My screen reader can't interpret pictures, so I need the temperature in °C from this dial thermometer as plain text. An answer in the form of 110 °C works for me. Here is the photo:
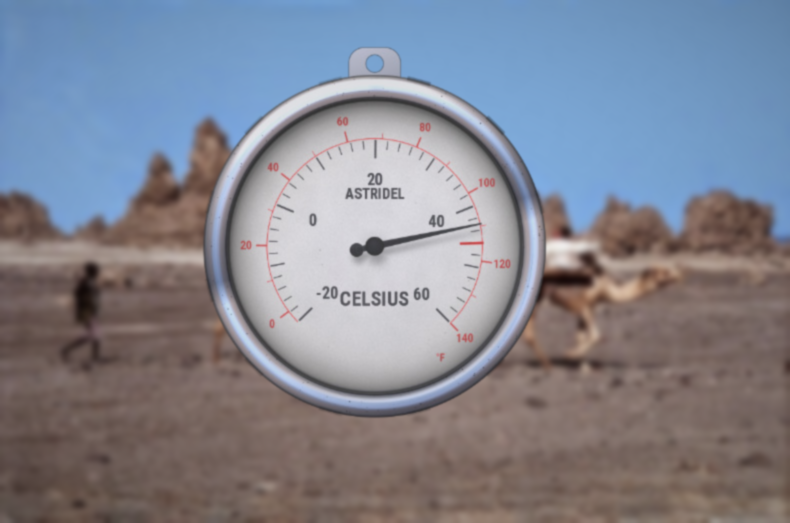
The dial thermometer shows 43 °C
